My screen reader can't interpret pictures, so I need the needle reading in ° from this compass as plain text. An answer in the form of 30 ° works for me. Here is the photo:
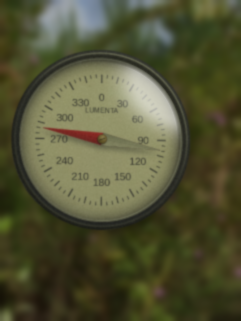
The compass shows 280 °
